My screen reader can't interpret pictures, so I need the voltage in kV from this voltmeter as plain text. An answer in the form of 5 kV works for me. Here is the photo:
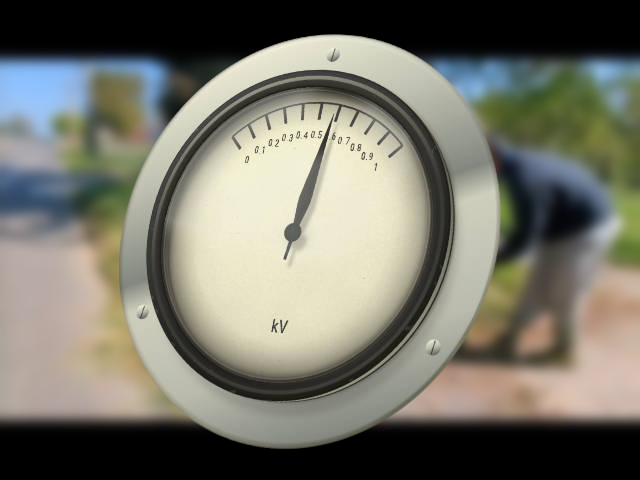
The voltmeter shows 0.6 kV
